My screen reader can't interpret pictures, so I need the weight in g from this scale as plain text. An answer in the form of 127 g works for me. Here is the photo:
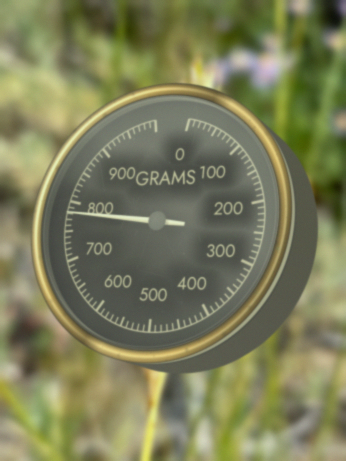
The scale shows 780 g
